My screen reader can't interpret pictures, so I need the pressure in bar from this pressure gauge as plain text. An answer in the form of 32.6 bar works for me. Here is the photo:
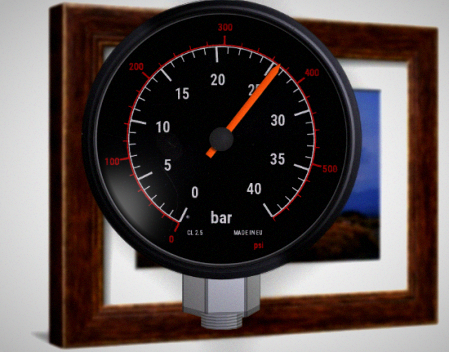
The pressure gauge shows 25.5 bar
